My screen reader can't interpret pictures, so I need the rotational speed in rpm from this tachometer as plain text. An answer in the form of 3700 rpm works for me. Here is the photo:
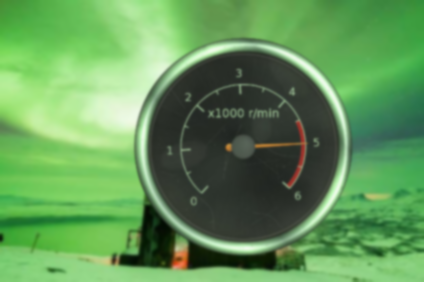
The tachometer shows 5000 rpm
